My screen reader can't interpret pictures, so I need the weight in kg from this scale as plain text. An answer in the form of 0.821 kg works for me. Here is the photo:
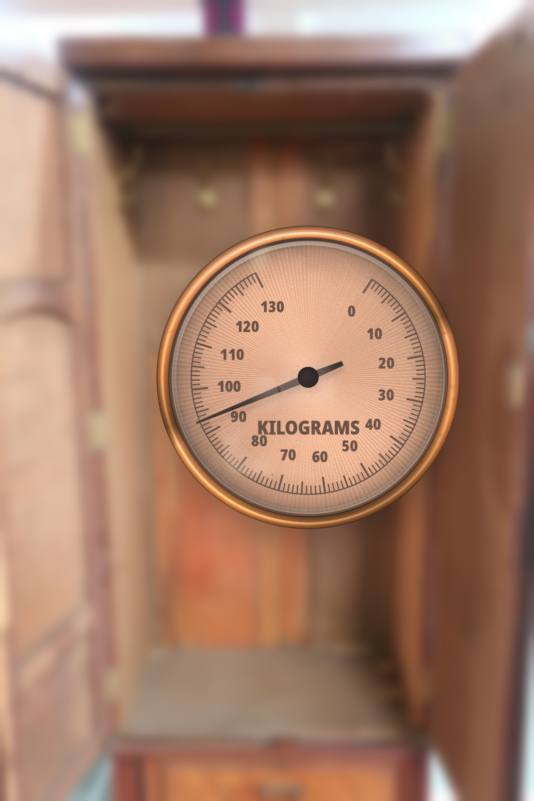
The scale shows 93 kg
